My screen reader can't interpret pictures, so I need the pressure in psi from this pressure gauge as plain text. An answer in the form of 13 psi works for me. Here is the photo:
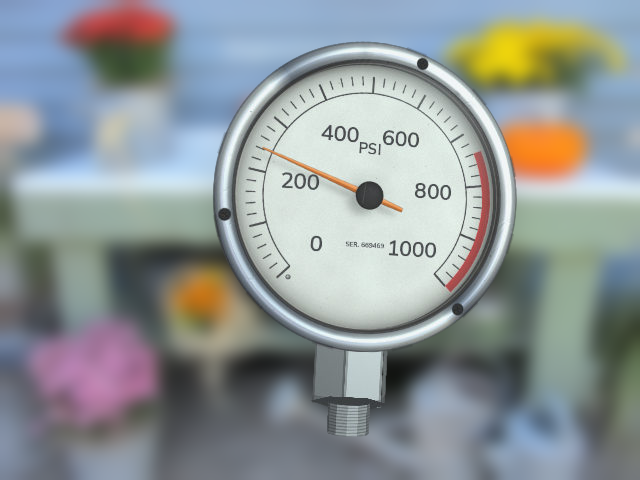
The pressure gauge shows 240 psi
